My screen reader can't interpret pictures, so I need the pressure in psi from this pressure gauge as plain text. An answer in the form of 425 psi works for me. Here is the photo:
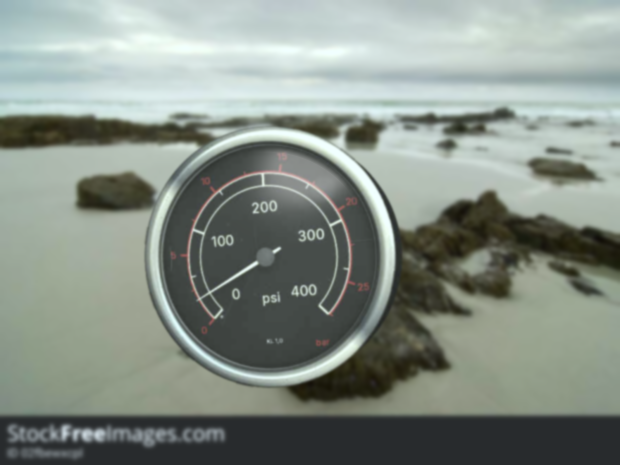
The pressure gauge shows 25 psi
